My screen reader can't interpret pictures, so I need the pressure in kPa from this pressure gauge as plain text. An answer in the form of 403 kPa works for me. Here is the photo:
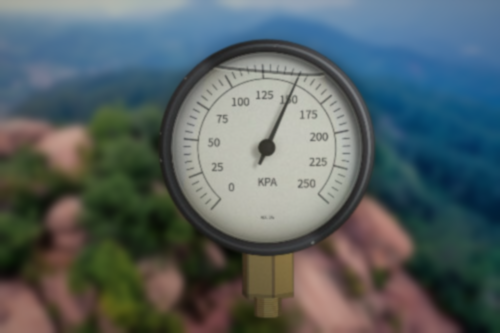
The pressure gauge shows 150 kPa
